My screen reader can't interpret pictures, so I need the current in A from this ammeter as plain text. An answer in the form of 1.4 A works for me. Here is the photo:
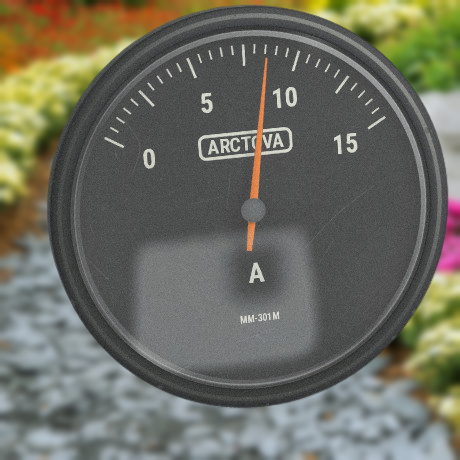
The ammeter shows 8.5 A
